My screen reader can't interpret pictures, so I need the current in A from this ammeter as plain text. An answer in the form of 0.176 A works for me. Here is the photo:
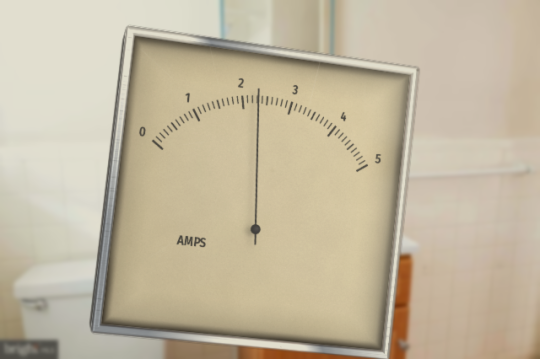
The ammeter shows 2.3 A
